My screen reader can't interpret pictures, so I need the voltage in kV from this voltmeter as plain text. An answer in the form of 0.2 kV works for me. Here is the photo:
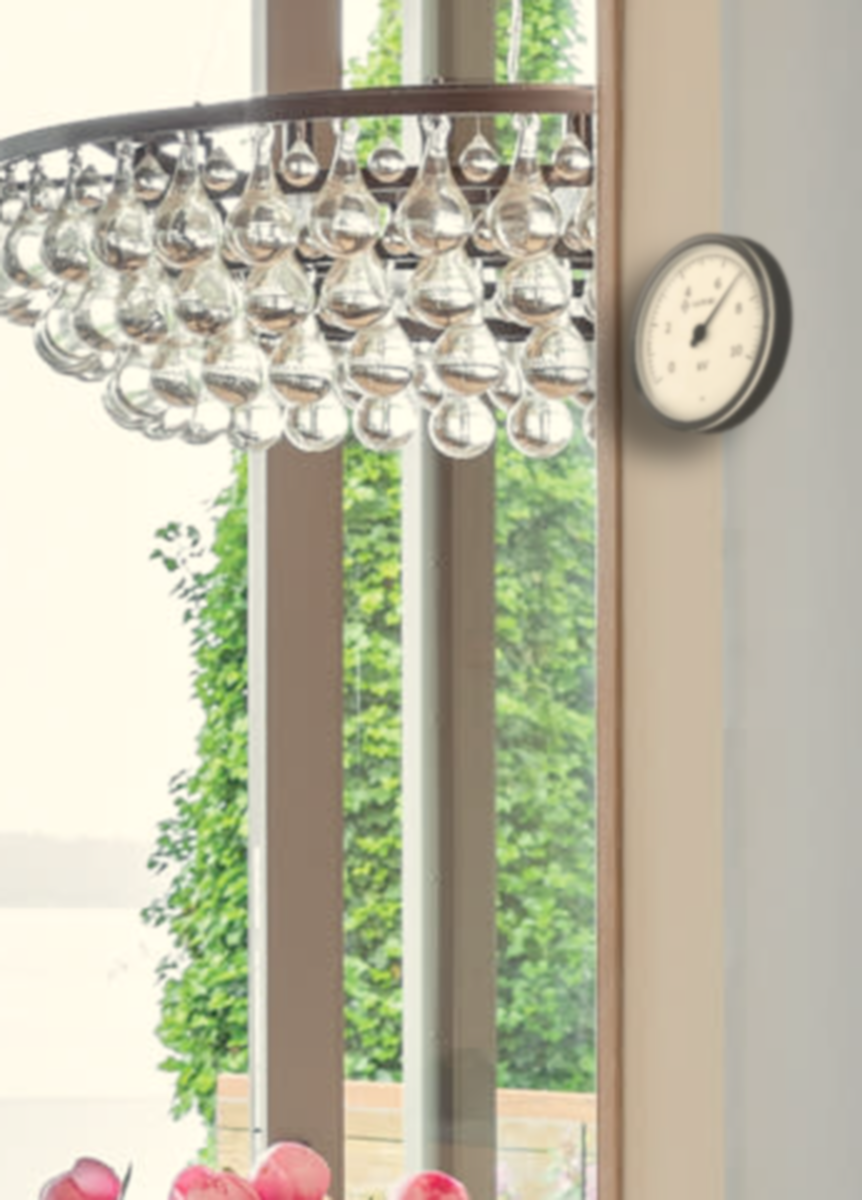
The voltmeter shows 7 kV
